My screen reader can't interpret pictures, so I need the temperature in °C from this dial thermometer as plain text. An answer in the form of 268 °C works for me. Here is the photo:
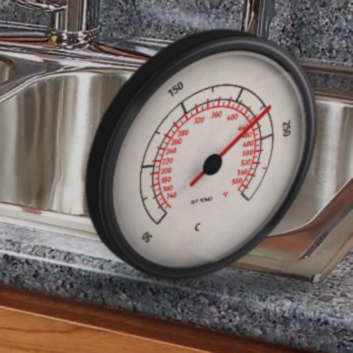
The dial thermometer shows 225 °C
